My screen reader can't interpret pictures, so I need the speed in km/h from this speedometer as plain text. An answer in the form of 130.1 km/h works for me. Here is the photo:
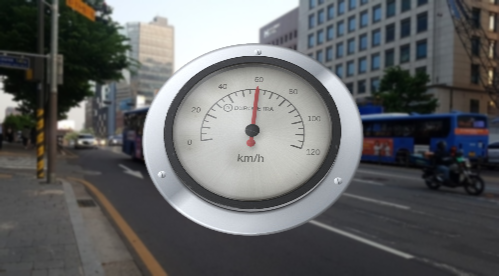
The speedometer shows 60 km/h
